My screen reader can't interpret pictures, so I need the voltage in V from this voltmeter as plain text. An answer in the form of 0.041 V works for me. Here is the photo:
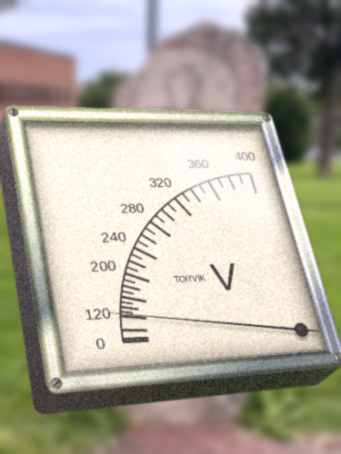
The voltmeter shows 120 V
